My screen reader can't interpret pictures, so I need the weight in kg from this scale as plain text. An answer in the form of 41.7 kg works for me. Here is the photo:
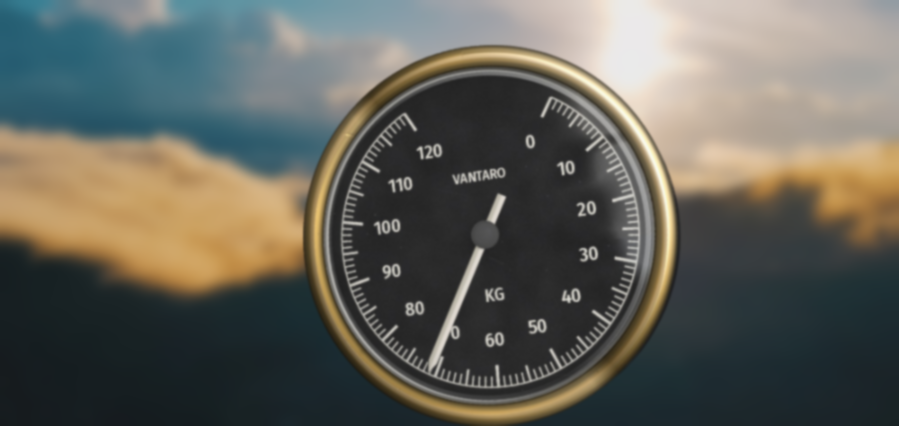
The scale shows 71 kg
